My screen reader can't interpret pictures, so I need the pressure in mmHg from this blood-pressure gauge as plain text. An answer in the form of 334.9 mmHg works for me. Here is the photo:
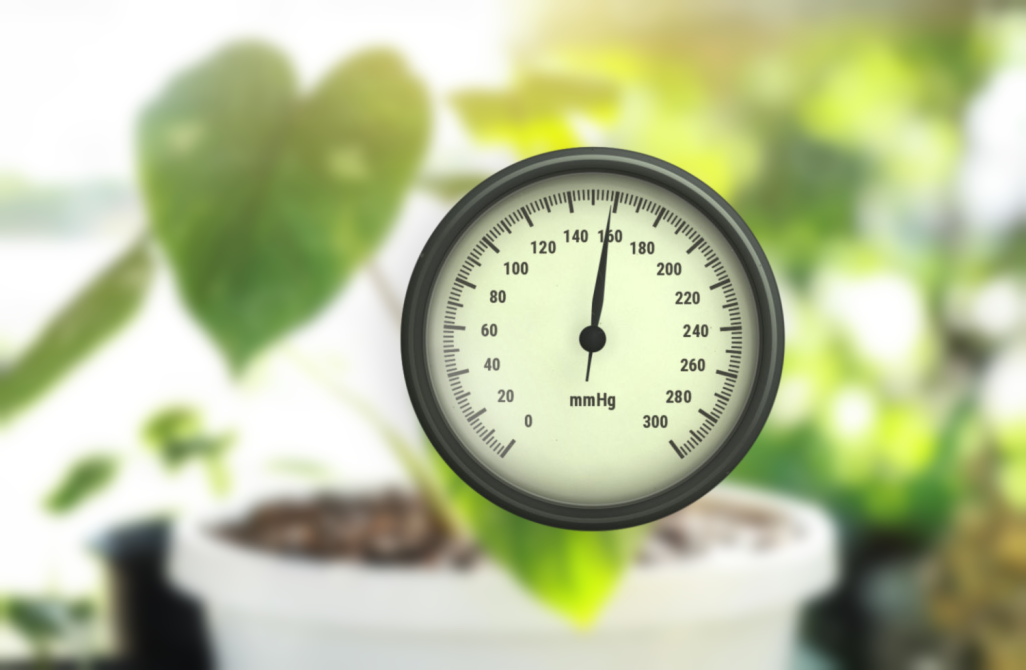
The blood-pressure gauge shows 158 mmHg
